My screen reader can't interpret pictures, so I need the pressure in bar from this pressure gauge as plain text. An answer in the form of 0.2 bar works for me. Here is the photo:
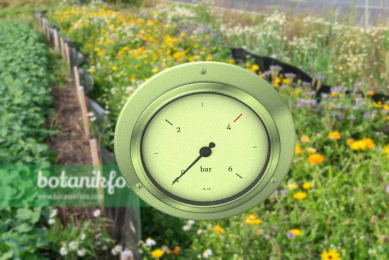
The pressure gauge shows 0 bar
